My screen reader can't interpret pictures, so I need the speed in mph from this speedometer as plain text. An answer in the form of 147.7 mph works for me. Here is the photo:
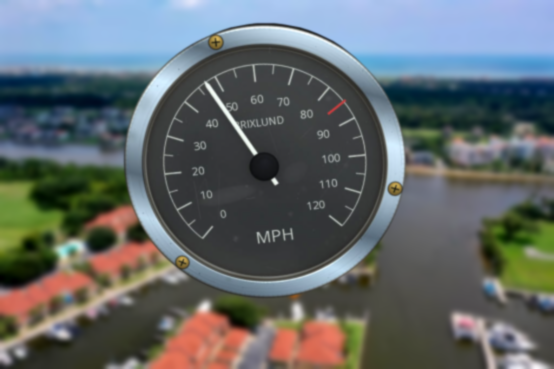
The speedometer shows 47.5 mph
